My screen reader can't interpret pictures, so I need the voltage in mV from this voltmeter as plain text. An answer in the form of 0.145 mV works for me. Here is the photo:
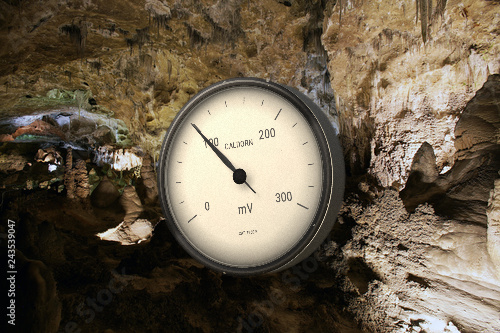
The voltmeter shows 100 mV
